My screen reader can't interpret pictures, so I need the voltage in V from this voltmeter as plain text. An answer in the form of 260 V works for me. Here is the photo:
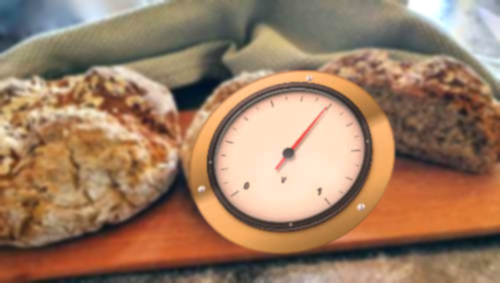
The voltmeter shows 0.6 V
